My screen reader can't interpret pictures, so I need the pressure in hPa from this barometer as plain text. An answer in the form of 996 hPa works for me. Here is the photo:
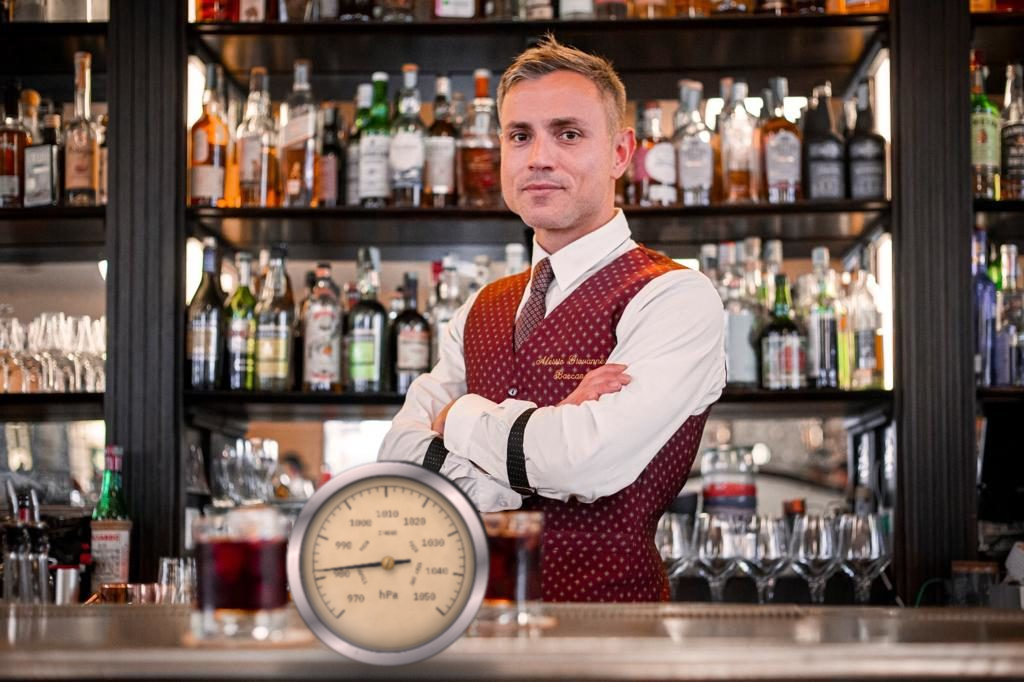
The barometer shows 982 hPa
